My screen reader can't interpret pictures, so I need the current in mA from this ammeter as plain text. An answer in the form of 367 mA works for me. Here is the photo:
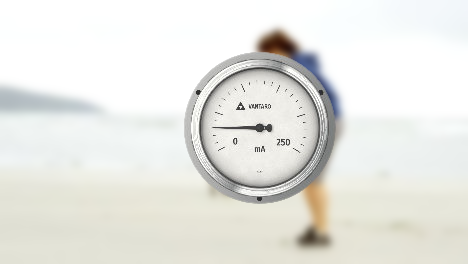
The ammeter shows 30 mA
